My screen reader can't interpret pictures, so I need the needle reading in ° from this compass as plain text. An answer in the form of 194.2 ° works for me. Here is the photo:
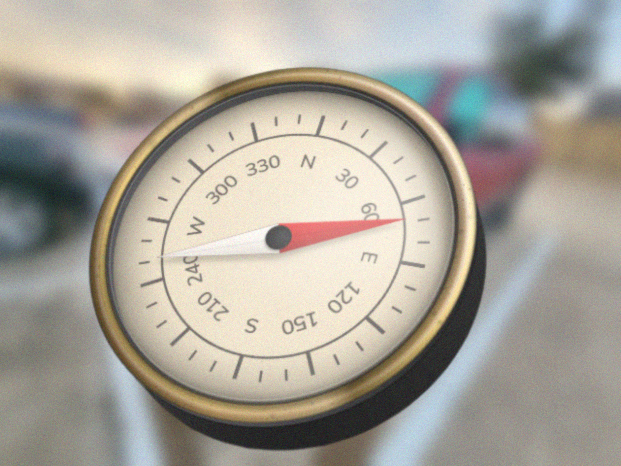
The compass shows 70 °
